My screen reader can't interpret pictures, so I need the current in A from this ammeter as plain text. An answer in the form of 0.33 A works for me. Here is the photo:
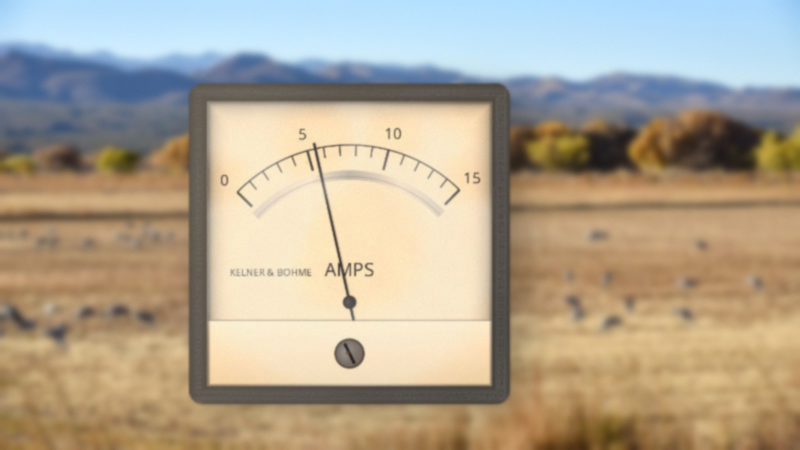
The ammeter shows 5.5 A
